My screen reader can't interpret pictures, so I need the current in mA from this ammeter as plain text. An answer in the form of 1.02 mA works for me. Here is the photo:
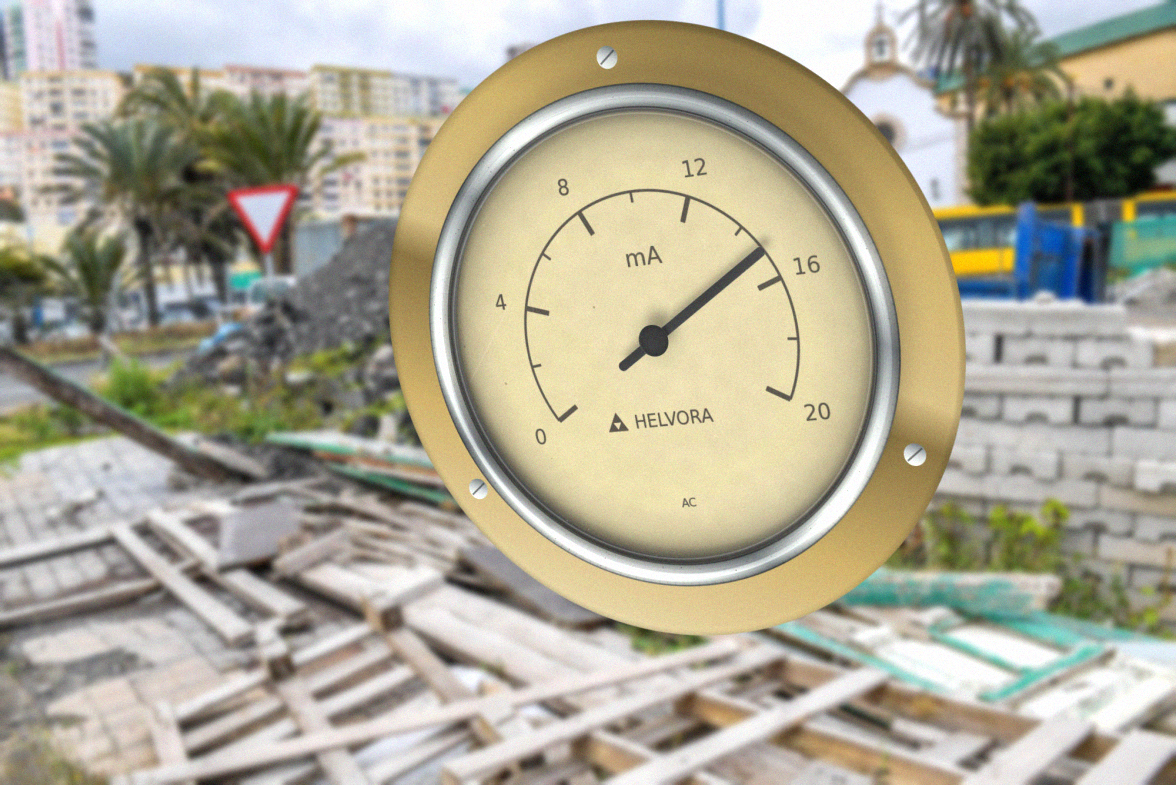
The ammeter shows 15 mA
